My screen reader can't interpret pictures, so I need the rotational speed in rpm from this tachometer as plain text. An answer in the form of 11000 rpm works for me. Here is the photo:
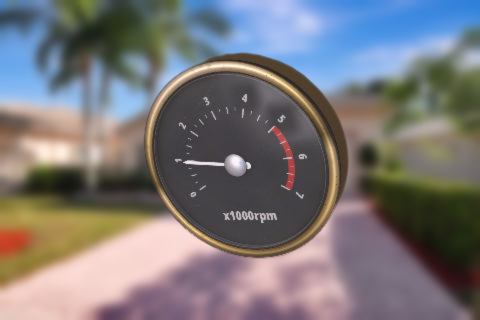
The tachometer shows 1000 rpm
